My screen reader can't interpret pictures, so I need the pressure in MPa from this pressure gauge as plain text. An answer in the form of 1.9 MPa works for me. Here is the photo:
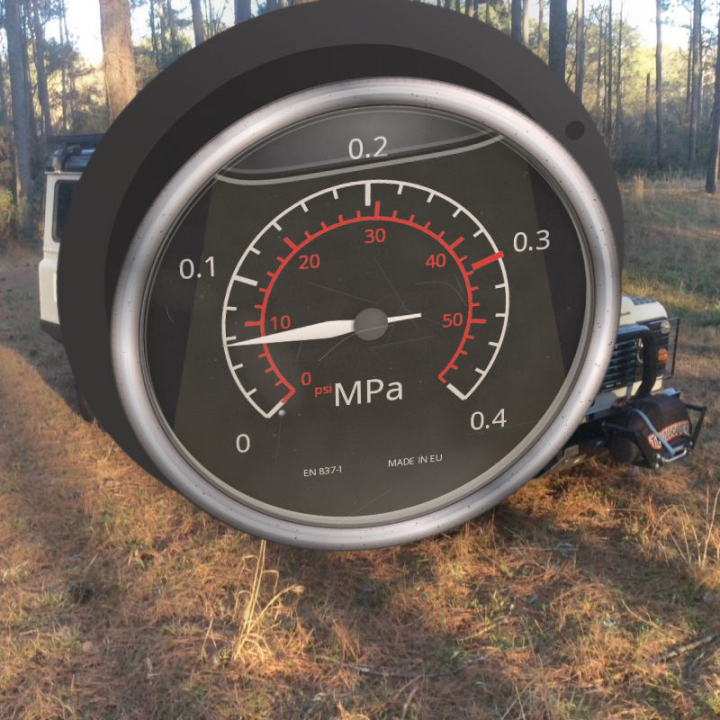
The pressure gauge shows 0.06 MPa
